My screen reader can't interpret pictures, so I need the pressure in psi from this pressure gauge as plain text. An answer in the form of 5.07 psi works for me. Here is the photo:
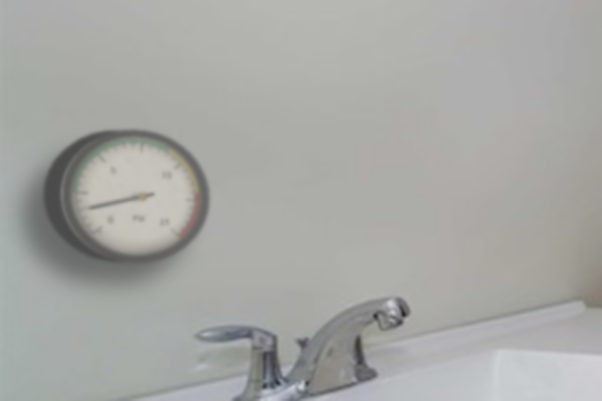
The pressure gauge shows 1.5 psi
